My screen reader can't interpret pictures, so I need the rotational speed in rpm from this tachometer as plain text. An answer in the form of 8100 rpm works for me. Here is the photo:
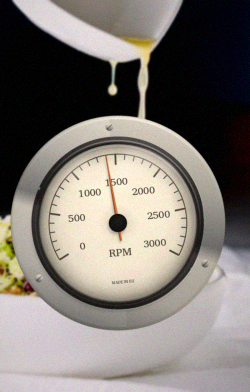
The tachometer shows 1400 rpm
